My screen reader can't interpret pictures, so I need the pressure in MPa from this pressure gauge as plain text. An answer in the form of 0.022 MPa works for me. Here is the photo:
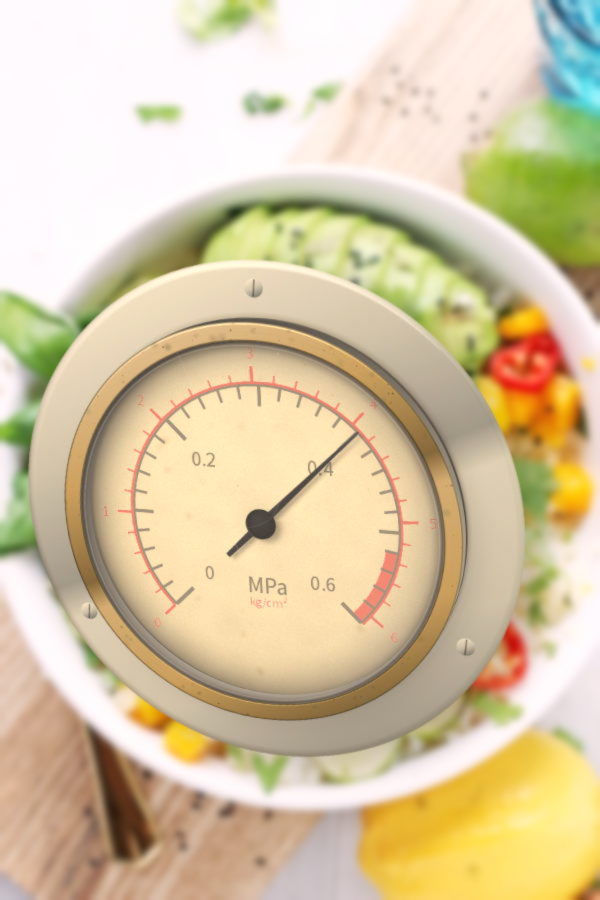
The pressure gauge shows 0.4 MPa
